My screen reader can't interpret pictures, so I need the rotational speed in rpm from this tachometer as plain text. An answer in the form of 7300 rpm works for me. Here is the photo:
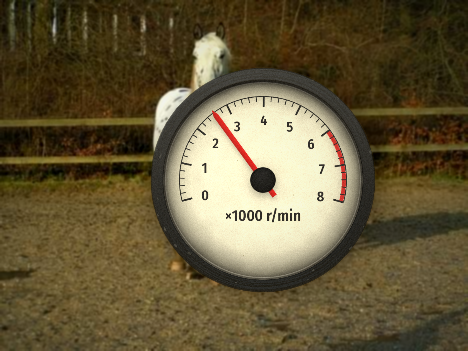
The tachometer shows 2600 rpm
